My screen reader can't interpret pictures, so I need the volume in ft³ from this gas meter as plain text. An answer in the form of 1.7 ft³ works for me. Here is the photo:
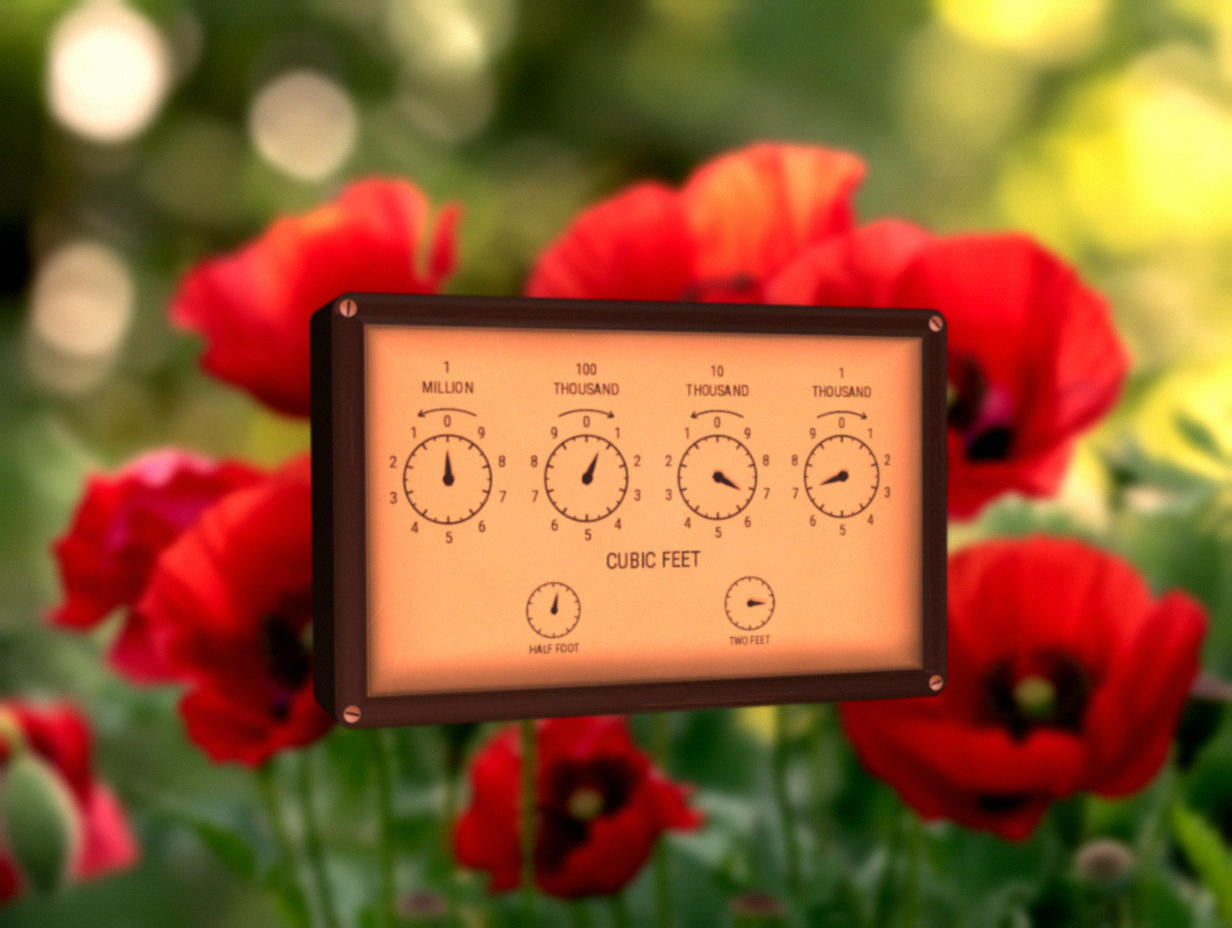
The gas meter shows 6700 ft³
